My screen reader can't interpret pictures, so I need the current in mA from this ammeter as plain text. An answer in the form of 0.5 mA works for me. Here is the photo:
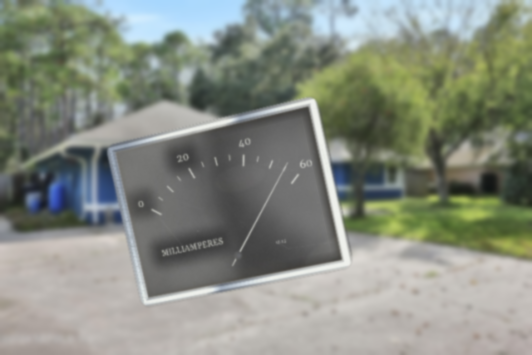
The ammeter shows 55 mA
